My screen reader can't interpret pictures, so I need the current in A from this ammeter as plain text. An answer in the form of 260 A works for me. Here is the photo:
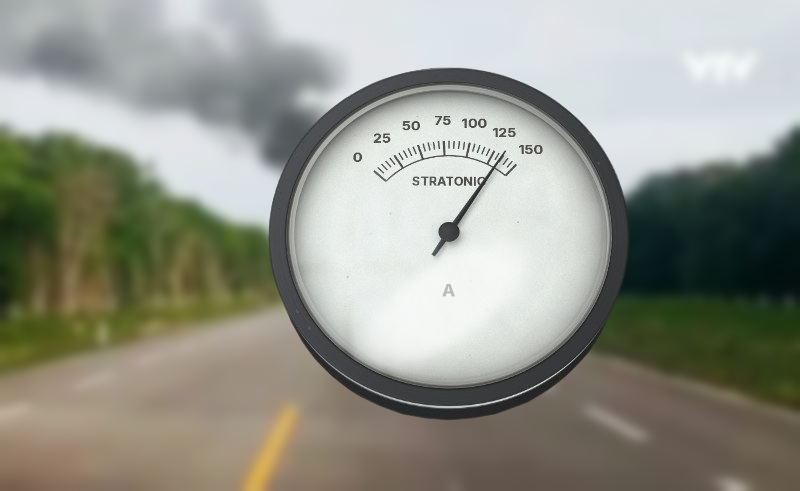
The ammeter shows 135 A
